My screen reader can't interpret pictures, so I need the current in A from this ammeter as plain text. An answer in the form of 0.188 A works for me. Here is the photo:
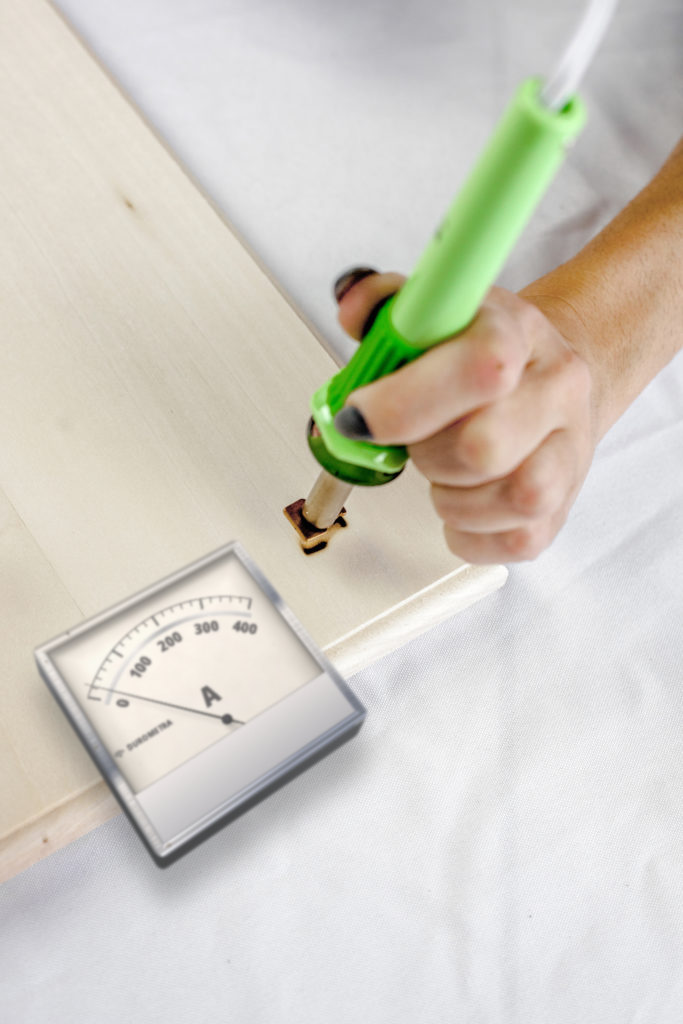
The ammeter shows 20 A
